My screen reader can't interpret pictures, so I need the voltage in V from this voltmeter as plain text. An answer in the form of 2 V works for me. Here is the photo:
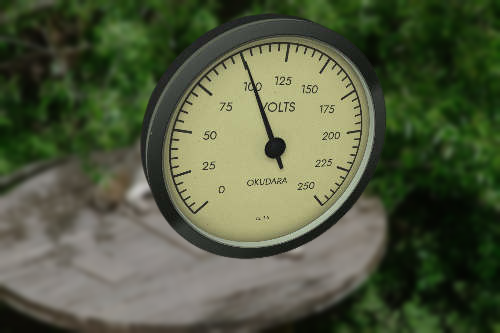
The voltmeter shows 100 V
